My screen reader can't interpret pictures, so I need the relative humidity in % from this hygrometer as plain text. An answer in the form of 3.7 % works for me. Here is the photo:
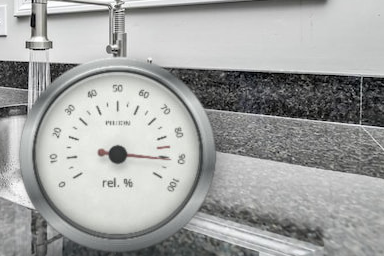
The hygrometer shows 90 %
